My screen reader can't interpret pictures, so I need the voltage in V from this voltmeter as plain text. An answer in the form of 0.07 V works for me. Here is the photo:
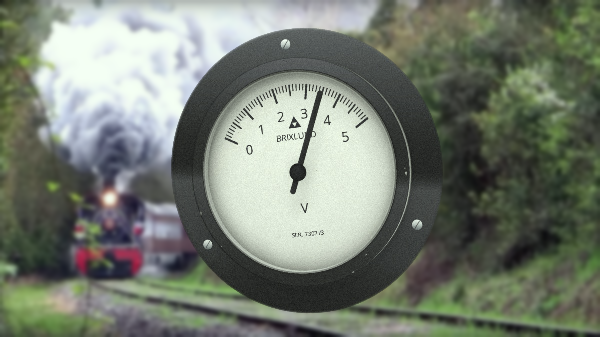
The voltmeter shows 3.5 V
